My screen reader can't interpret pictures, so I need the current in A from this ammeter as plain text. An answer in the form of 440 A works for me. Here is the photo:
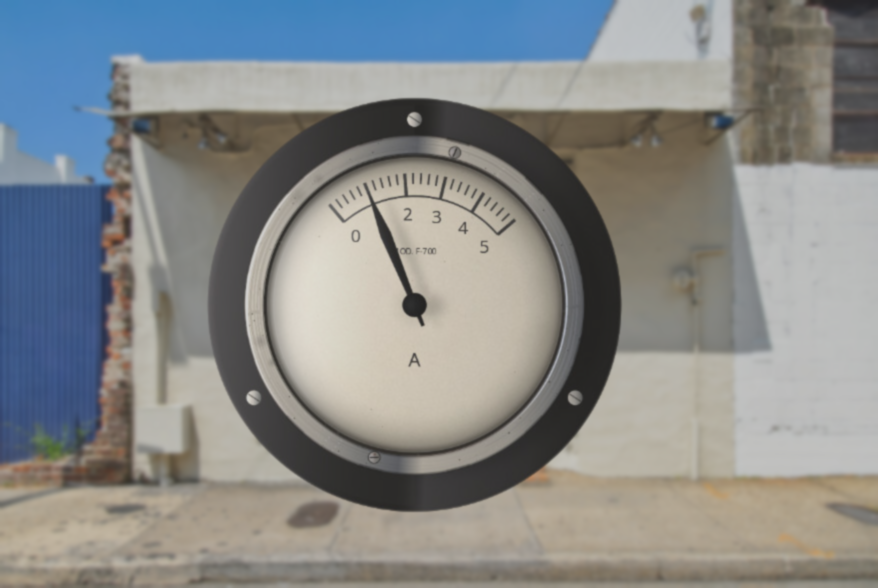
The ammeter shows 1 A
